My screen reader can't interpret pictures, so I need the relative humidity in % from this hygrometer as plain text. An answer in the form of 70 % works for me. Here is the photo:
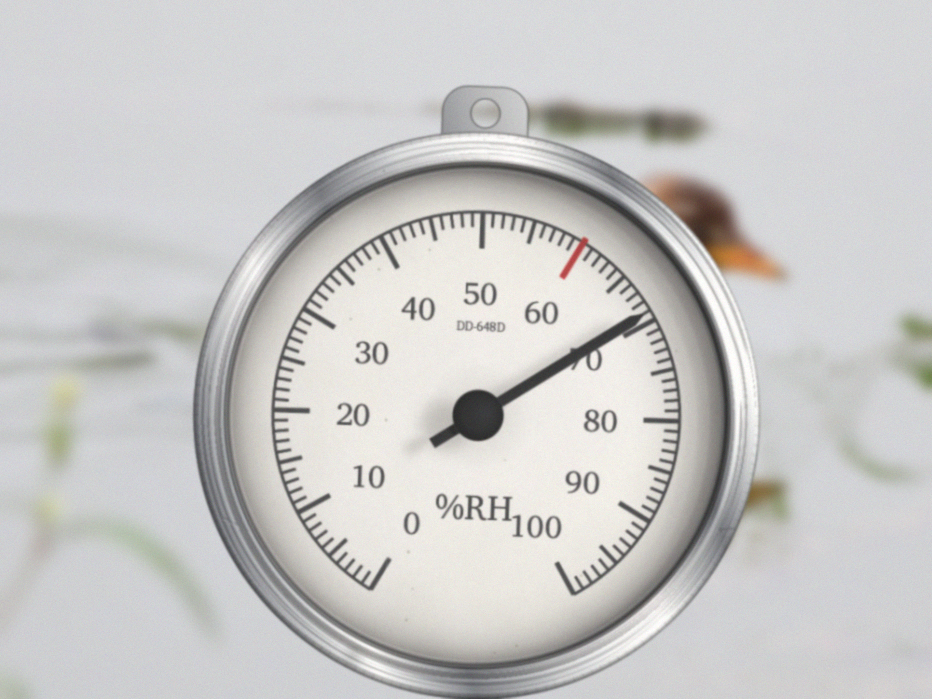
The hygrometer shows 69 %
